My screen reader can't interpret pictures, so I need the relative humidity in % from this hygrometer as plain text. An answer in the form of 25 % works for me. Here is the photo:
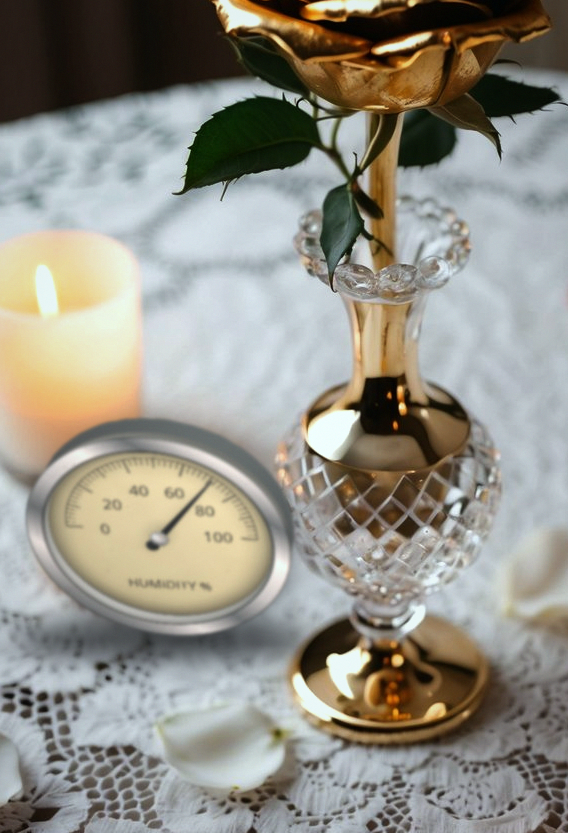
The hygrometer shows 70 %
